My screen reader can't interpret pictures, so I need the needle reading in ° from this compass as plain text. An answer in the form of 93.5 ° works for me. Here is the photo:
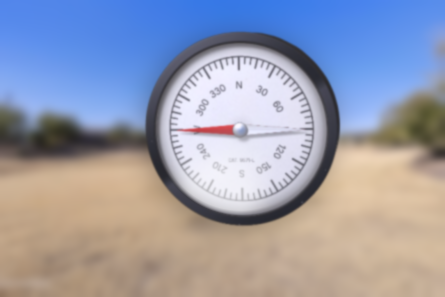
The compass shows 270 °
